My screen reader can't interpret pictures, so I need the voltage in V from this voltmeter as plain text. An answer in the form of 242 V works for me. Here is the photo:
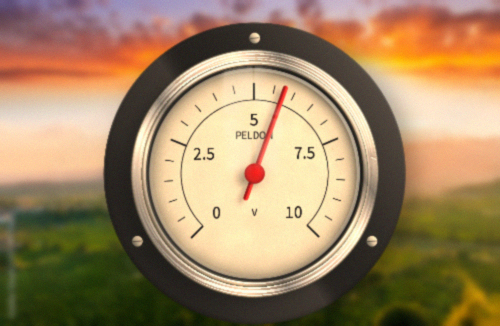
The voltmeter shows 5.75 V
